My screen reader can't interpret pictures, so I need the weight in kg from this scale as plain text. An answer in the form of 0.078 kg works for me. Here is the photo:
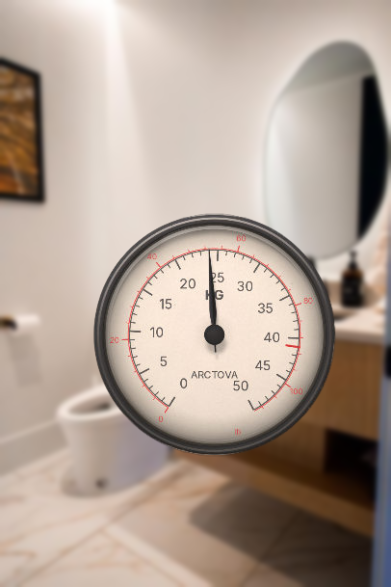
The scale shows 24 kg
